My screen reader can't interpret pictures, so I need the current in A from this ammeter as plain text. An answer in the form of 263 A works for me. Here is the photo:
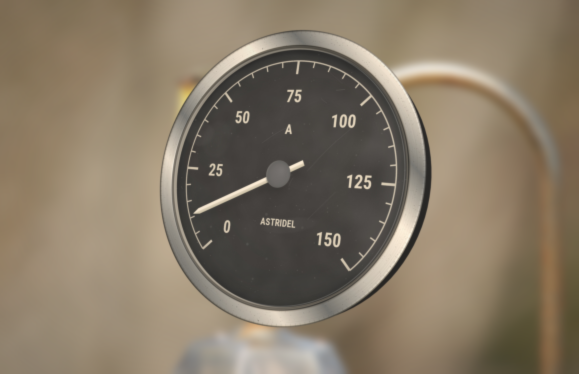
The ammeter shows 10 A
